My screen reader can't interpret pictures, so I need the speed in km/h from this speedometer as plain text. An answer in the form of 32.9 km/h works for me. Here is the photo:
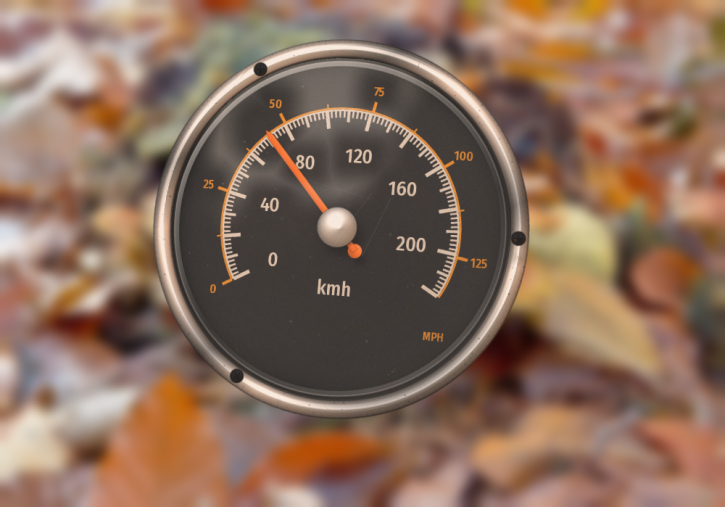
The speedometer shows 72 km/h
